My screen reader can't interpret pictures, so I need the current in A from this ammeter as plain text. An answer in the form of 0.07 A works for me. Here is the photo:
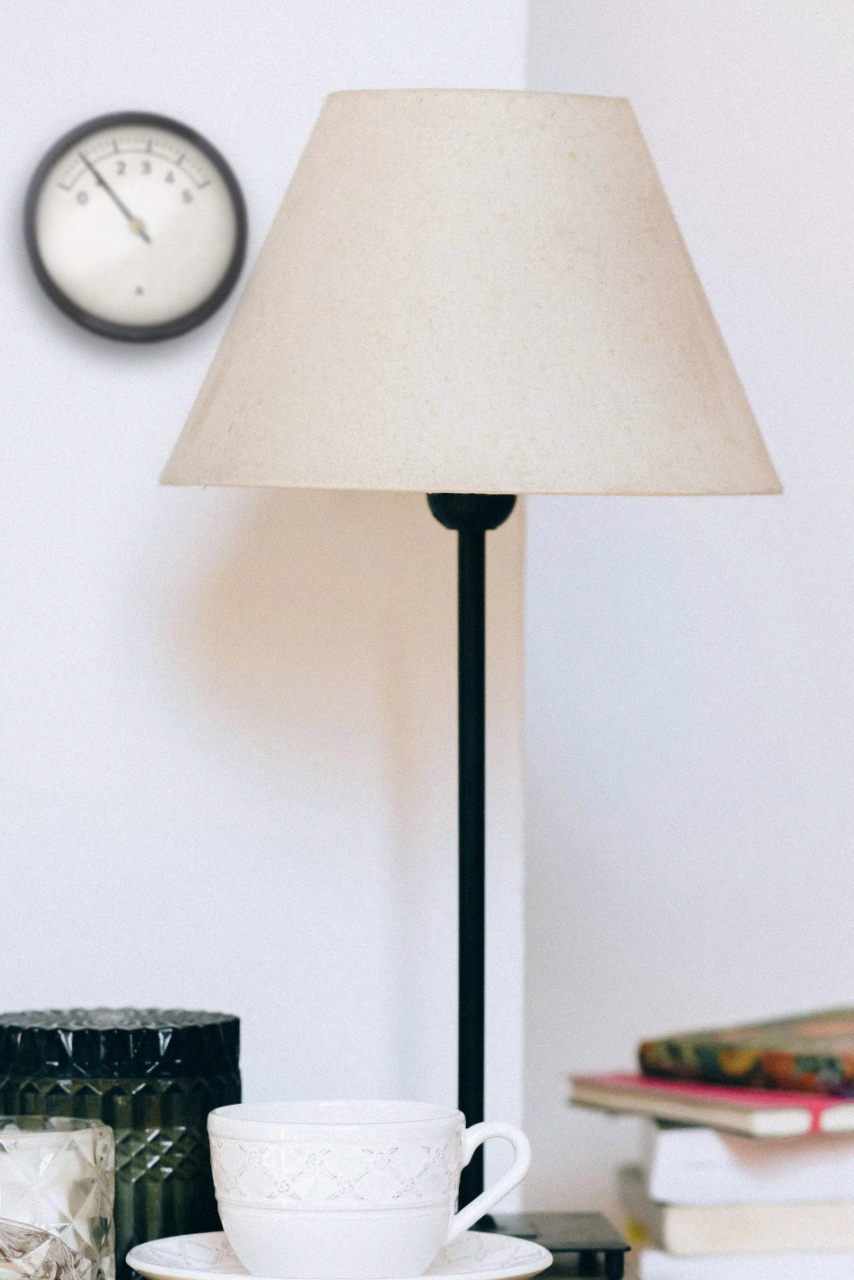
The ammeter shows 1 A
